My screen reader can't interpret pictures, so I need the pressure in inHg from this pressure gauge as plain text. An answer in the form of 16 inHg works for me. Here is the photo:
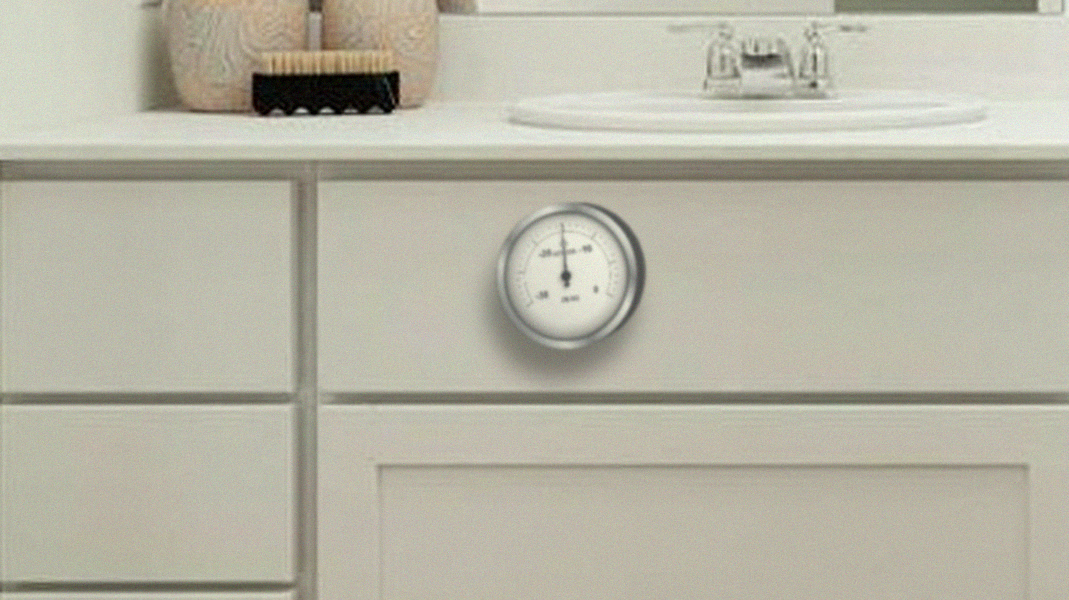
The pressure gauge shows -15 inHg
